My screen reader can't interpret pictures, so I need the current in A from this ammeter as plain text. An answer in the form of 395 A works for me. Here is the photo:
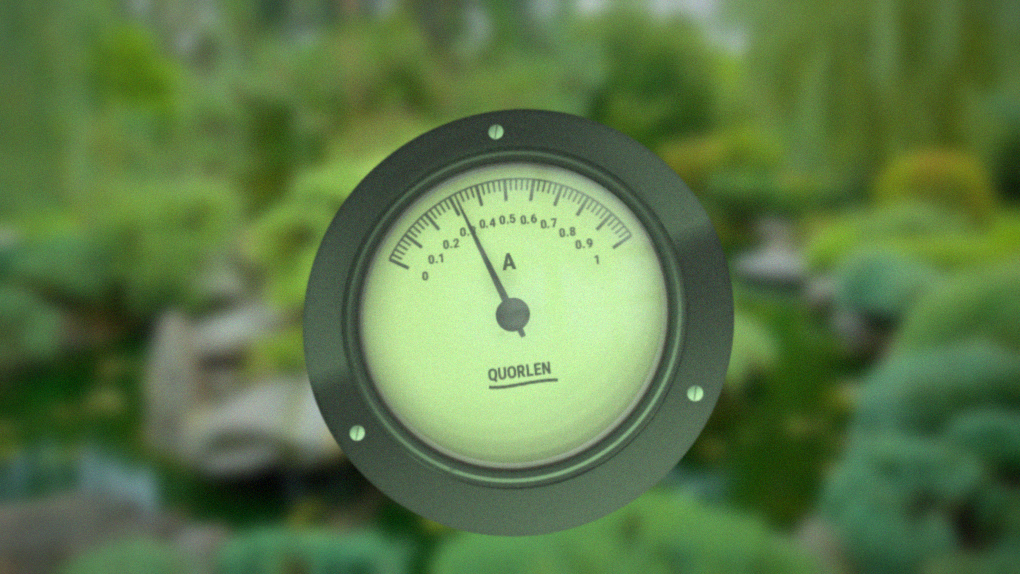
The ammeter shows 0.32 A
